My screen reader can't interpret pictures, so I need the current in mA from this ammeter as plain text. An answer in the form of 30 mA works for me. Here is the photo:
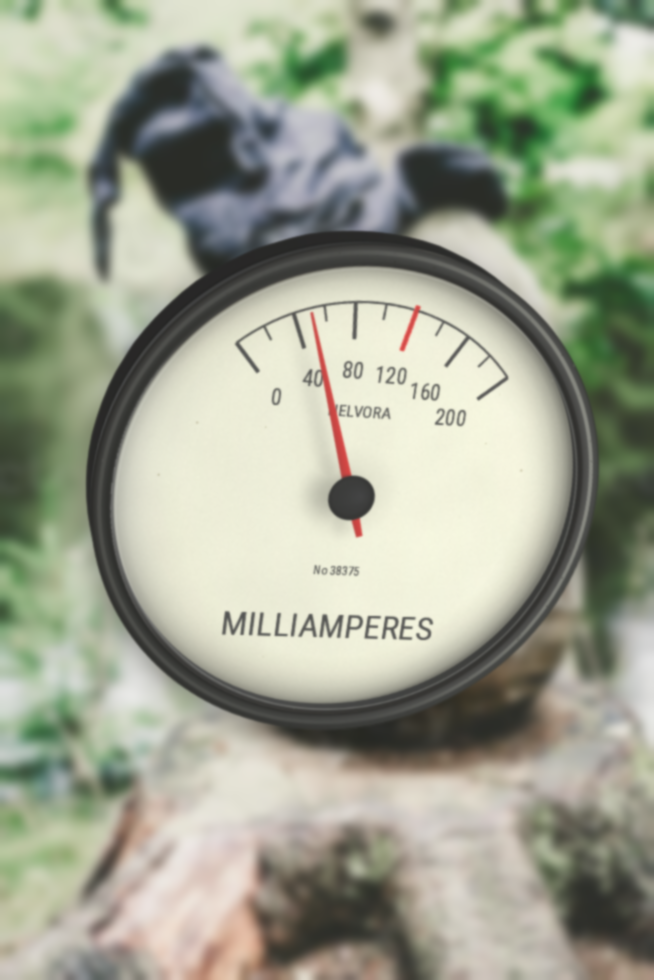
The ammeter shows 50 mA
